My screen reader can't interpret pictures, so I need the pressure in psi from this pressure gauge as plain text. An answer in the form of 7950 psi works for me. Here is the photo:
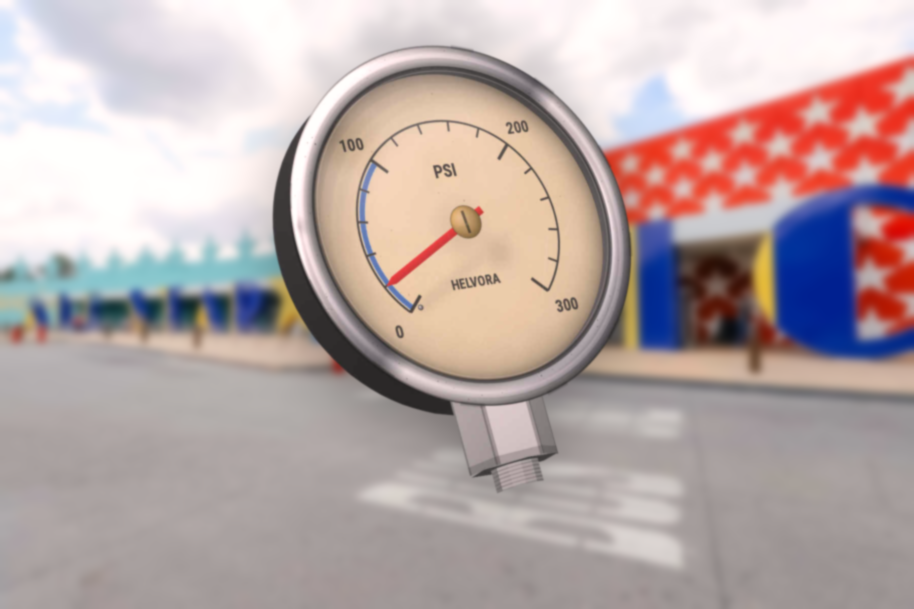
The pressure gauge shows 20 psi
